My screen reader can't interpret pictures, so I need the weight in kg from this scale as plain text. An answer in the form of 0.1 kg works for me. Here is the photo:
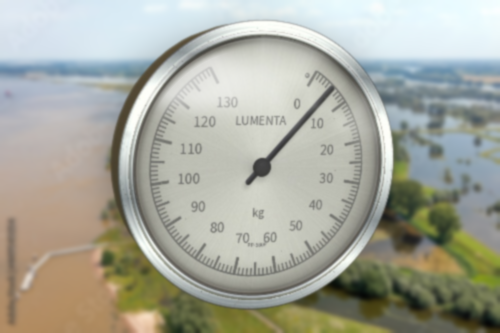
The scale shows 5 kg
